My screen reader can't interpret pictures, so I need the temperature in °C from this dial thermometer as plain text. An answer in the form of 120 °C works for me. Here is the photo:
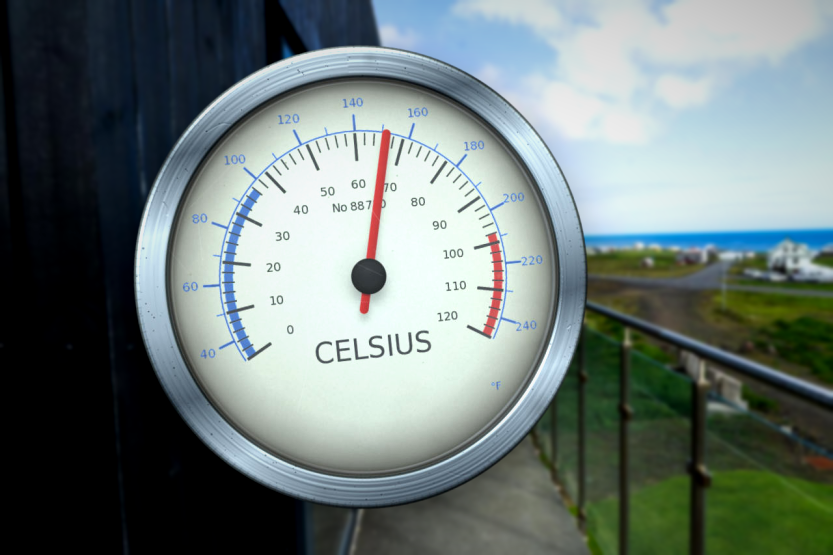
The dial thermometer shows 66 °C
